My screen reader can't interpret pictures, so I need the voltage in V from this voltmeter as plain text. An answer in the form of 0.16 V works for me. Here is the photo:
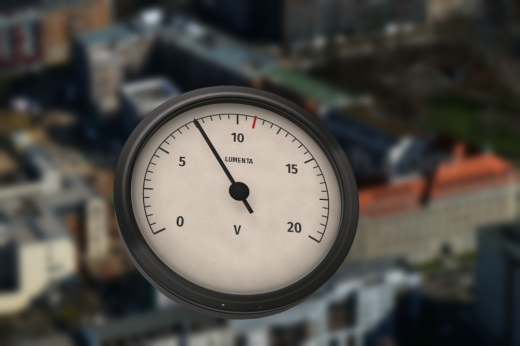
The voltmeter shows 7.5 V
